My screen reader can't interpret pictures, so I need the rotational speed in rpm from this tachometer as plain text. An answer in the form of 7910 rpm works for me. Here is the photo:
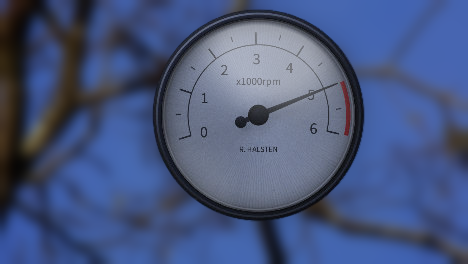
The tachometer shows 5000 rpm
